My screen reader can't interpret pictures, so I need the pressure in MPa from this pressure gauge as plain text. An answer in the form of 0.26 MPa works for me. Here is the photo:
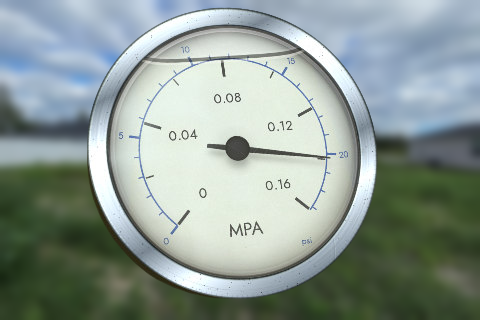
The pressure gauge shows 0.14 MPa
